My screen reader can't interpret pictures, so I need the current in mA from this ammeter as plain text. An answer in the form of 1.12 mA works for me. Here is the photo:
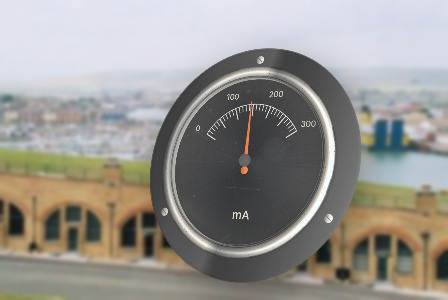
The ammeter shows 150 mA
